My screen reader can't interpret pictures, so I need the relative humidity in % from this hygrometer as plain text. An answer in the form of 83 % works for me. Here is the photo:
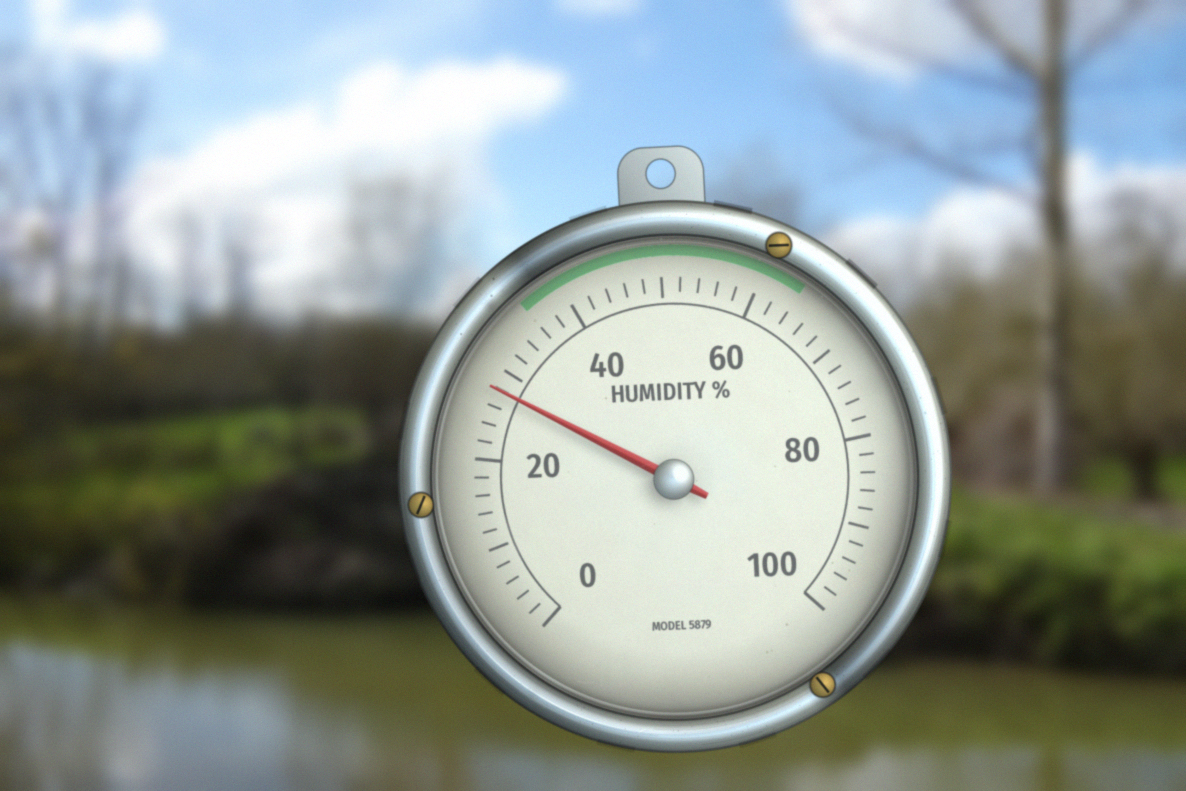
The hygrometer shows 28 %
